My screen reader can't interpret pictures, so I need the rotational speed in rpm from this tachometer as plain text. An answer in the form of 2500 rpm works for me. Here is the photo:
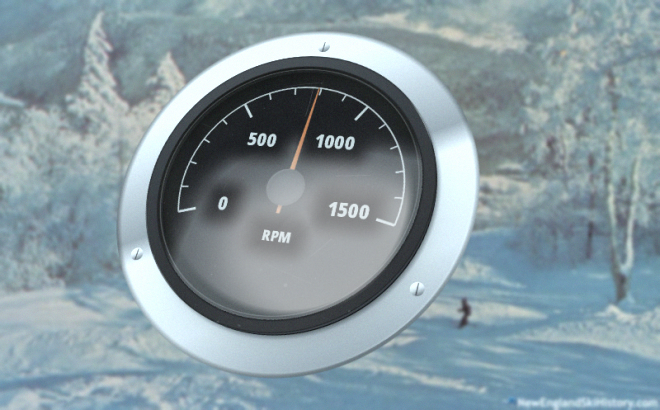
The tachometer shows 800 rpm
